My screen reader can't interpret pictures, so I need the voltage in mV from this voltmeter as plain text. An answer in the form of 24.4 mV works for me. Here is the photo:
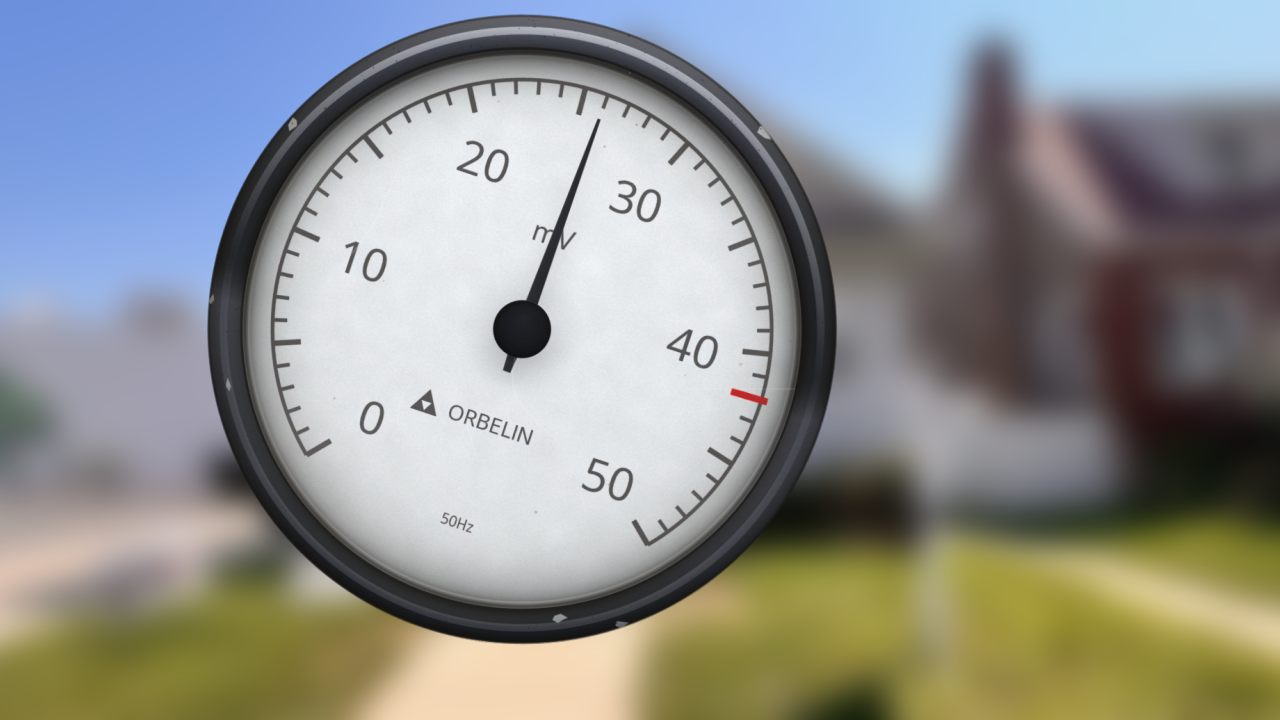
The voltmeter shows 26 mV
